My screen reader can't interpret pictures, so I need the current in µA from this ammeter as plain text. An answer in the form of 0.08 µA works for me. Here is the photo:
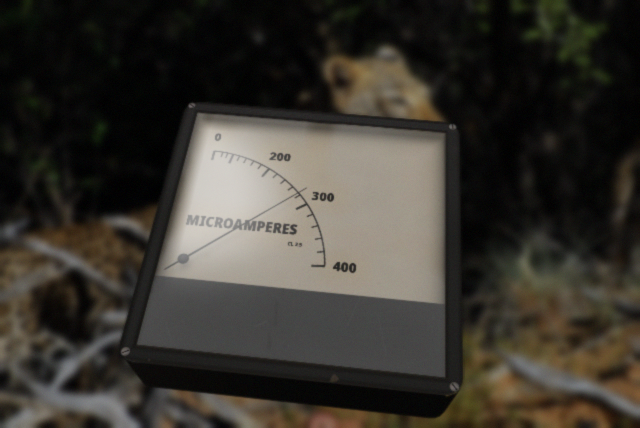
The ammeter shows 280 µA
